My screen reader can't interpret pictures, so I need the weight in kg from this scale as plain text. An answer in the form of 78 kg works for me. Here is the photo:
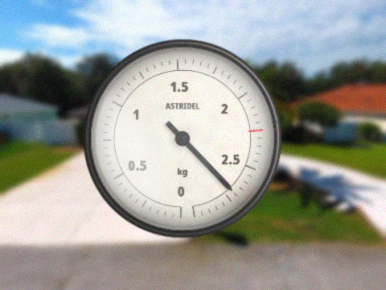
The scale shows 2.7 kg
